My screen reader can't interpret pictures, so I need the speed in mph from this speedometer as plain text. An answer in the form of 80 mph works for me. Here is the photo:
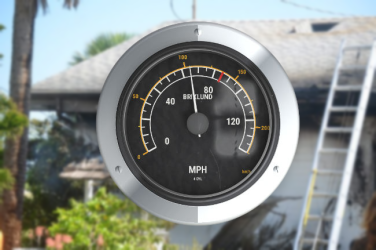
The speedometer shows 65 mph
